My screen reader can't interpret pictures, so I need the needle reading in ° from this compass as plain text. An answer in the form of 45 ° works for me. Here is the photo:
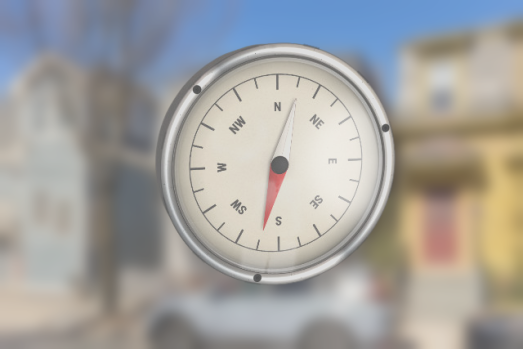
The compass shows 195 °
